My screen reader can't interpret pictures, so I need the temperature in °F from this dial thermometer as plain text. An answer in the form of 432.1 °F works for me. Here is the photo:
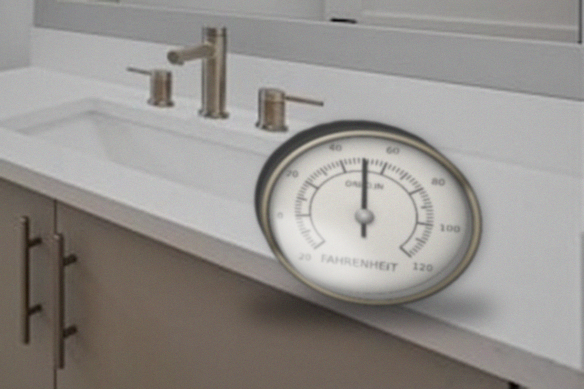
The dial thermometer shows 50 °F
